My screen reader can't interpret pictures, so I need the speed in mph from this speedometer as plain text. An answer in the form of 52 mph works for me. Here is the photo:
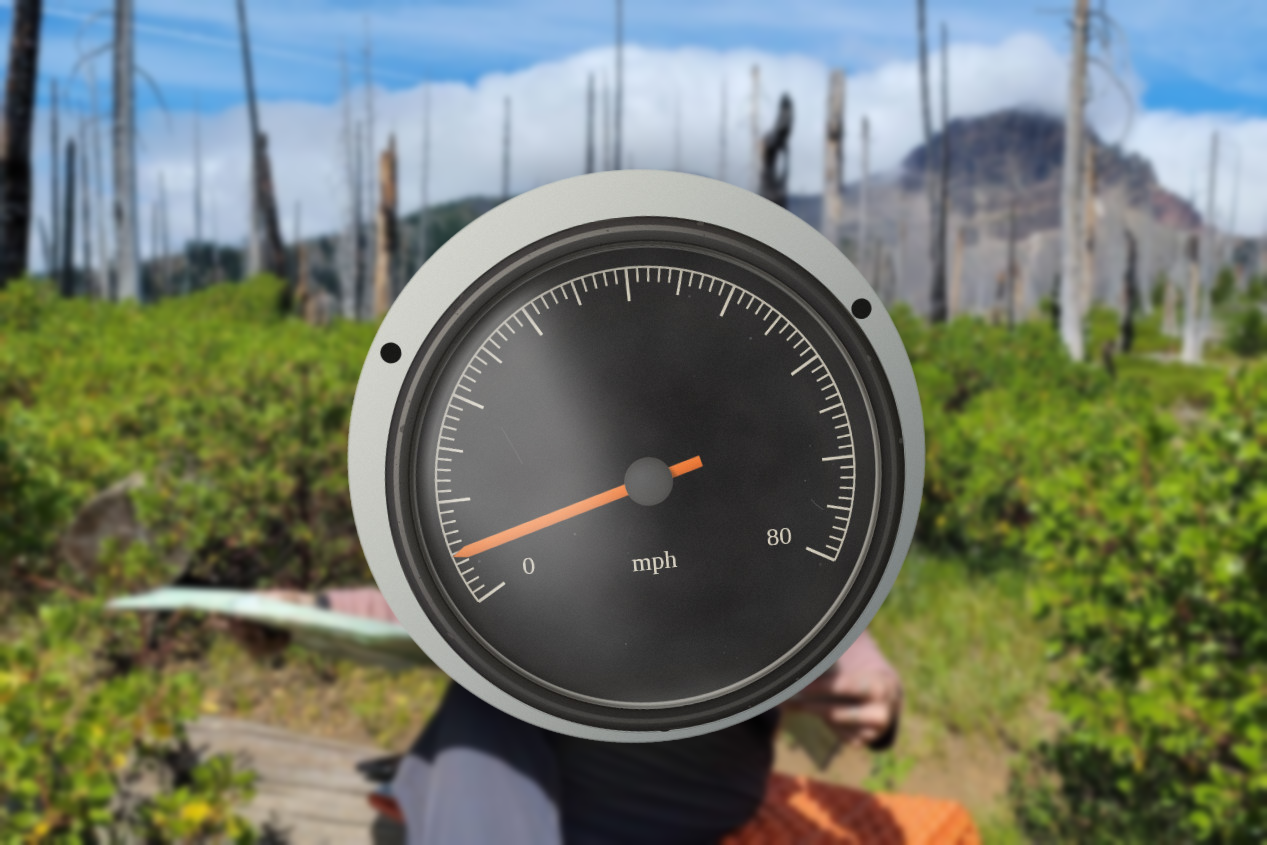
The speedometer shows 5 mph
